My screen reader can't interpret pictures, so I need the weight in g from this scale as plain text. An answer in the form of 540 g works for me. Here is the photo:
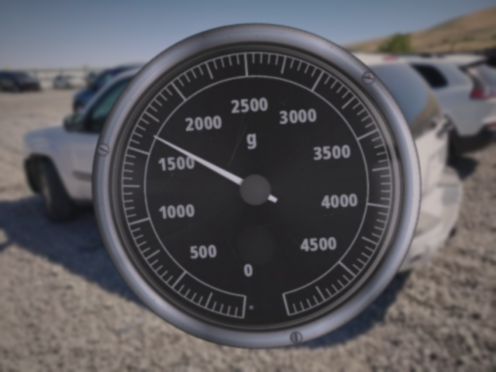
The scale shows 1650 g
